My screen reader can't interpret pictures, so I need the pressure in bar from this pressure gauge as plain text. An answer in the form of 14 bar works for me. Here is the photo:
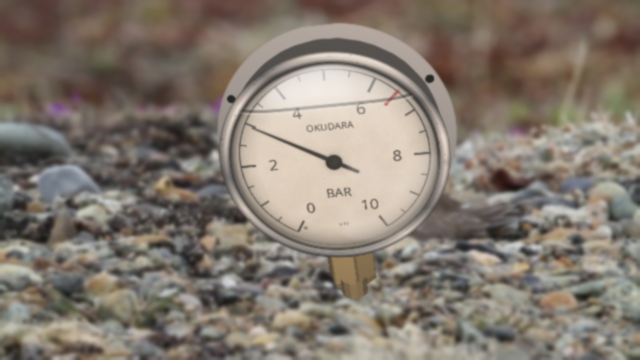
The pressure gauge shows 3 bar
